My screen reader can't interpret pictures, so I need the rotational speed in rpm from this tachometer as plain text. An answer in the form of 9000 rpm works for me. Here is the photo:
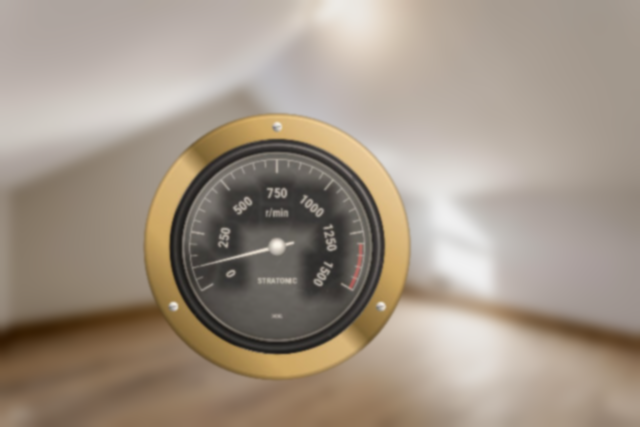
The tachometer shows 100 rpm
